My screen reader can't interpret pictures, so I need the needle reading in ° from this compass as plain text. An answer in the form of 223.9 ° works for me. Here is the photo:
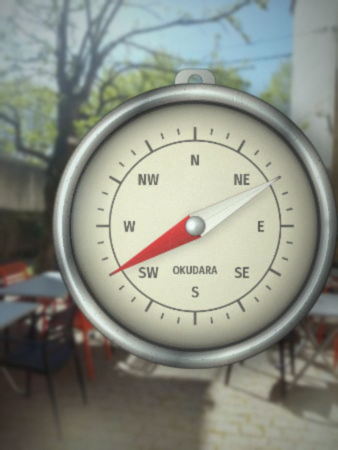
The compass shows 240 °
